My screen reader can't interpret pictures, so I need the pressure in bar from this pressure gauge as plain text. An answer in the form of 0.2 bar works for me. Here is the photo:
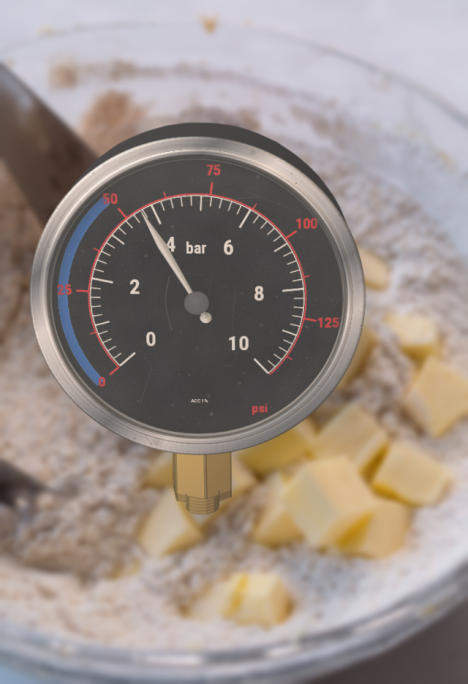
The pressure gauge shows 3.8 bar
